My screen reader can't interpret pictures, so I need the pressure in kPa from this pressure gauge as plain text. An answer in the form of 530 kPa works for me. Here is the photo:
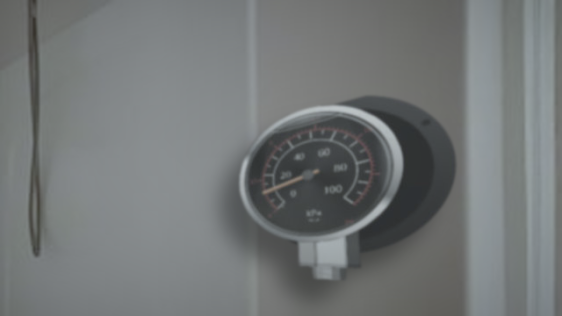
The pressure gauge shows 10 kPa
